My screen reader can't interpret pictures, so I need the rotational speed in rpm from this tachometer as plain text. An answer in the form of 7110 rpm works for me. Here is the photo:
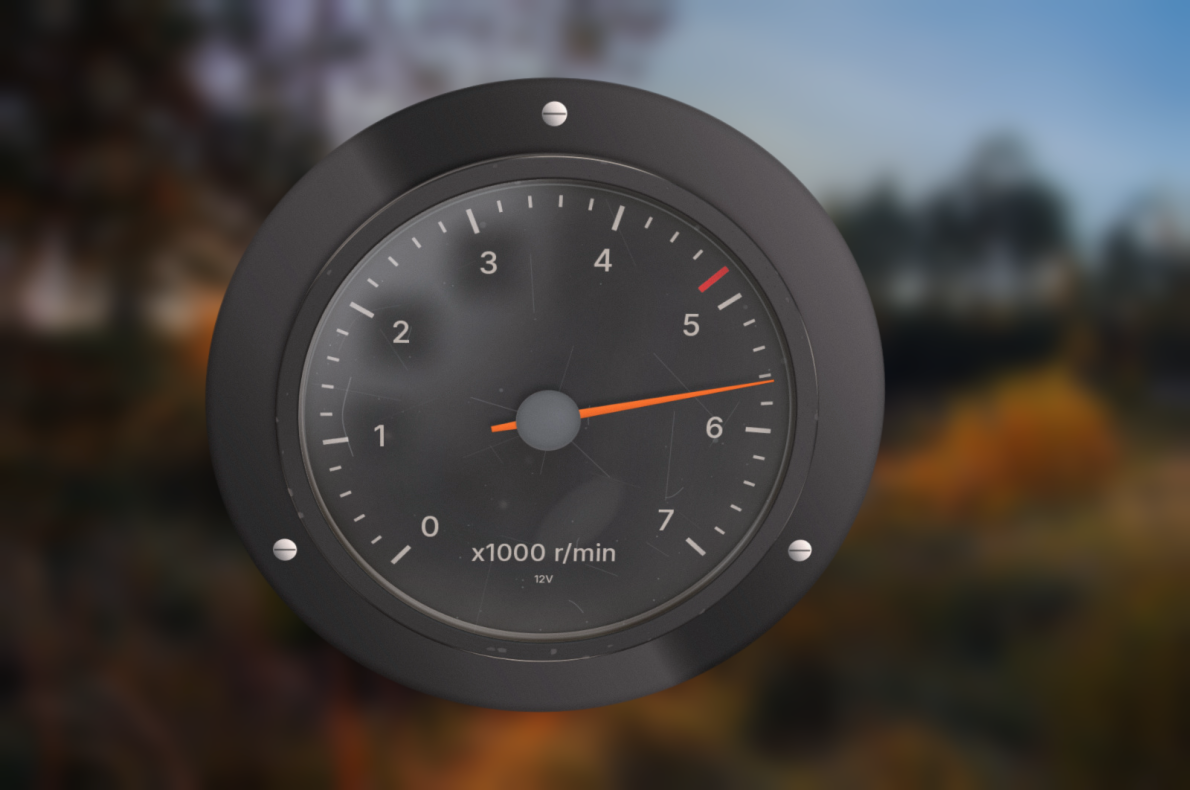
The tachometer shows 5600 rpm
